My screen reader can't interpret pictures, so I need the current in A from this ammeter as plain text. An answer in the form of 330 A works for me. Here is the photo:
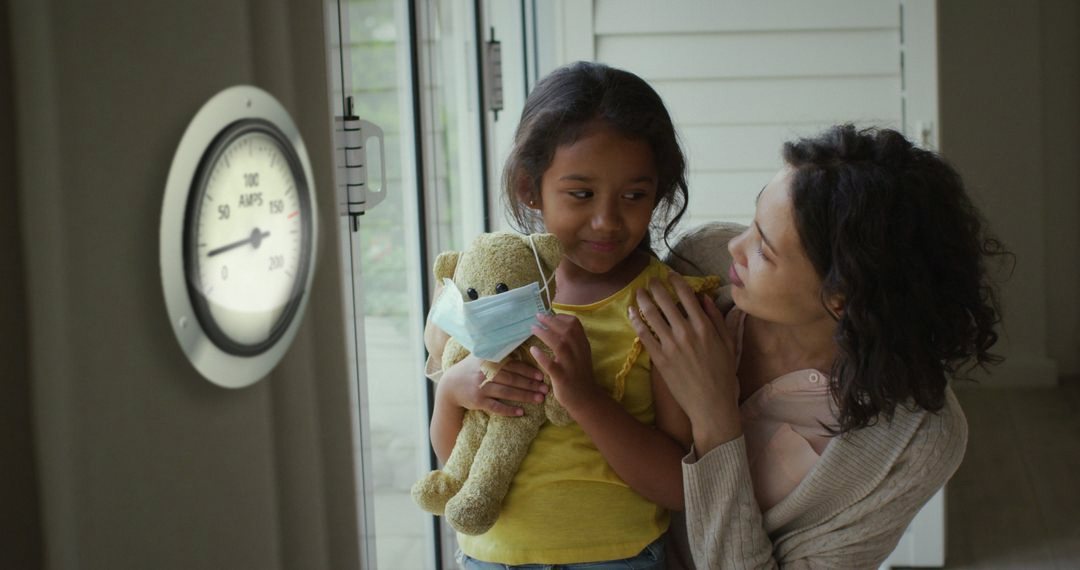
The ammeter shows 20 A
